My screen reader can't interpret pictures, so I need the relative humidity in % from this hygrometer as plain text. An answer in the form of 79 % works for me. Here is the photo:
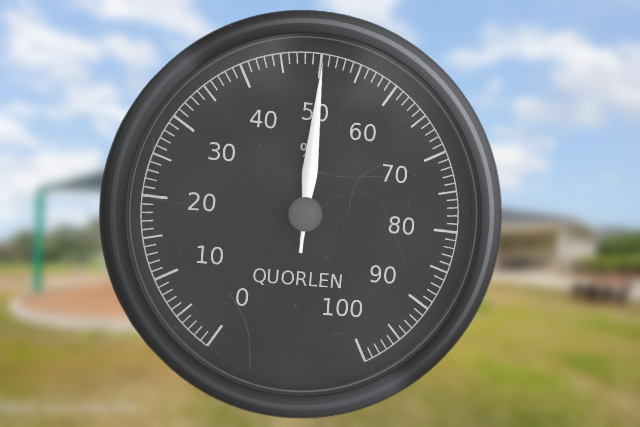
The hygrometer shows 50 %
